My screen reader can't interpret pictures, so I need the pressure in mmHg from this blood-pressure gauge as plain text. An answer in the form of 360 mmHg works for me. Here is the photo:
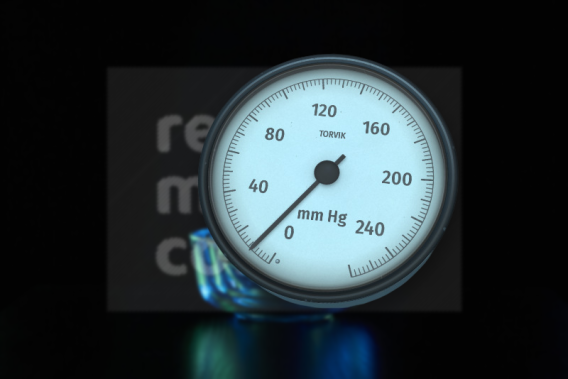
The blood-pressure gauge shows 10 mmHg
